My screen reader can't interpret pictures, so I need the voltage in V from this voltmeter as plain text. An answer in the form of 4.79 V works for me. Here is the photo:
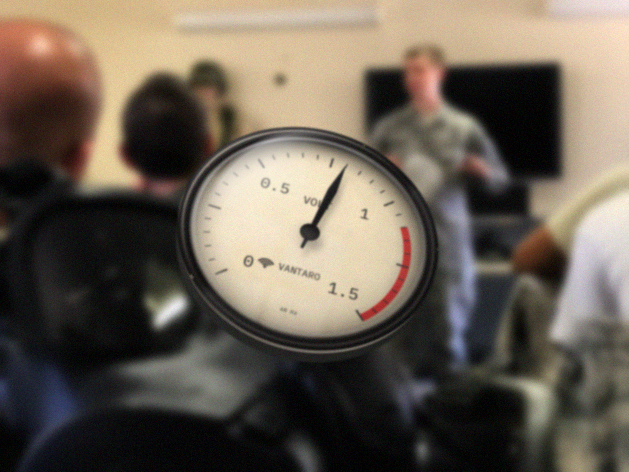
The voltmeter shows 0.8 V
